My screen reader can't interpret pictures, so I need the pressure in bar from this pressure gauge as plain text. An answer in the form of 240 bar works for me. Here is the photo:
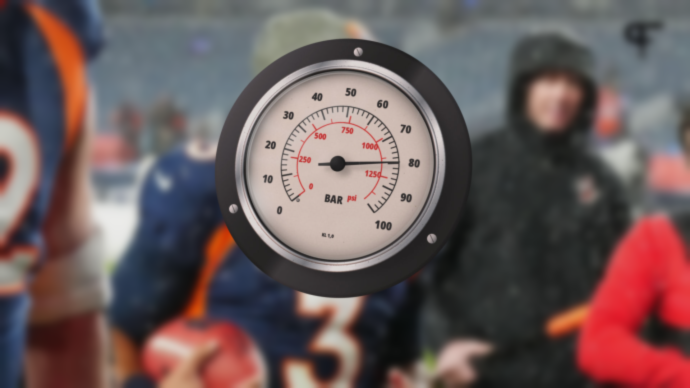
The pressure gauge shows 80 bar
